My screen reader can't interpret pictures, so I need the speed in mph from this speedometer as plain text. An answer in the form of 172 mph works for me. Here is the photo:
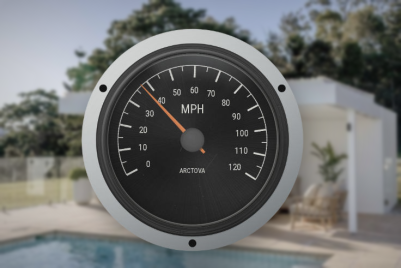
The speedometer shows 37.5 mph
